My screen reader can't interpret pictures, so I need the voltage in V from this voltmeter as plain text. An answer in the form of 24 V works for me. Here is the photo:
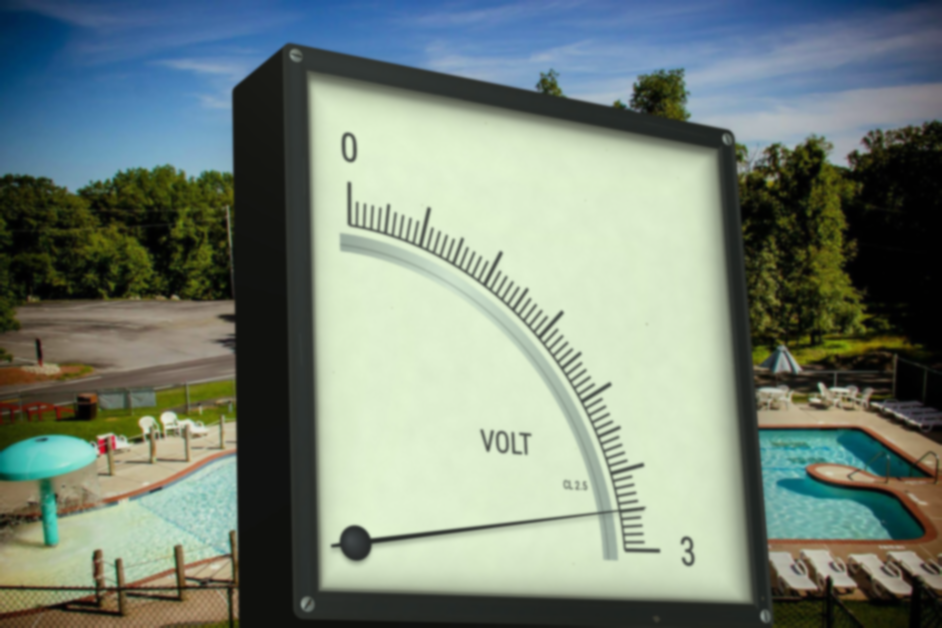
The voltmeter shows 2.75 V
